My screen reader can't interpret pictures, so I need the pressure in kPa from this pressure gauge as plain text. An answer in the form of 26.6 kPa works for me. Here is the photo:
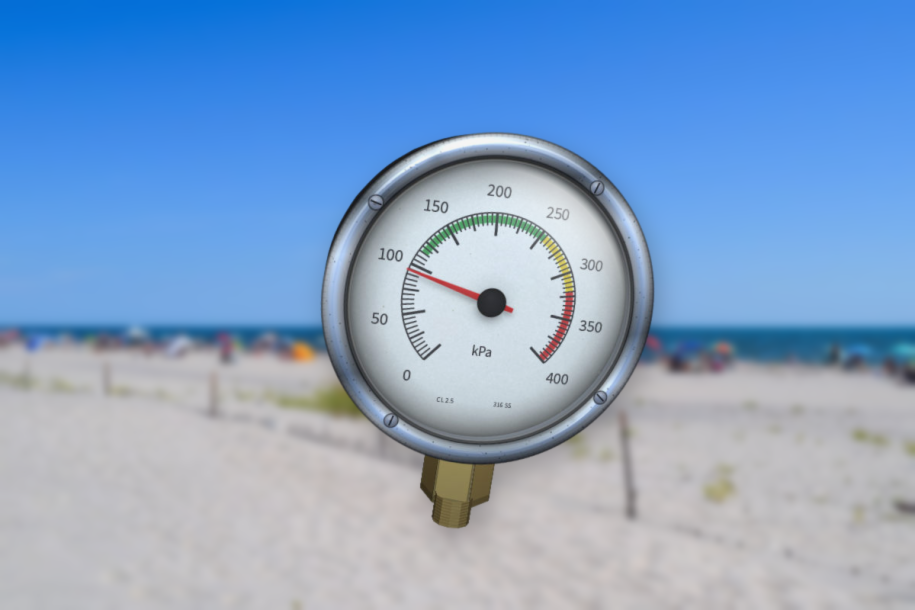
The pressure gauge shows 95 kPa
